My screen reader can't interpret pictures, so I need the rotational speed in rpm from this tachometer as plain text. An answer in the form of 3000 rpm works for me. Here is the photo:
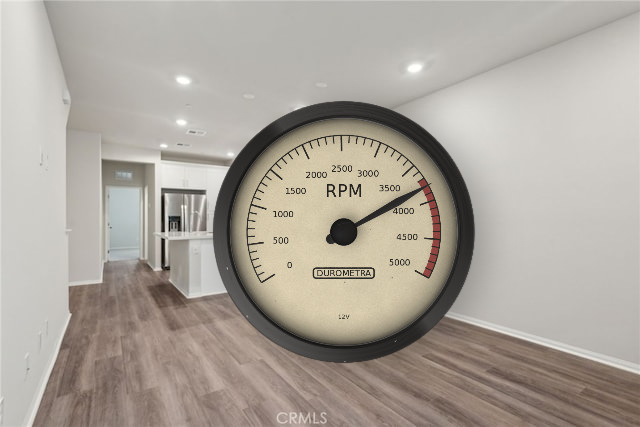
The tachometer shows 3800 rpm
